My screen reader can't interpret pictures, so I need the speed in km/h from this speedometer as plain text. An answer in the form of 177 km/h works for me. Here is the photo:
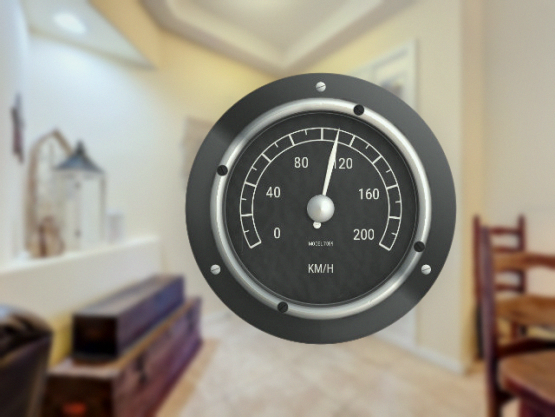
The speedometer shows 110 km/h
